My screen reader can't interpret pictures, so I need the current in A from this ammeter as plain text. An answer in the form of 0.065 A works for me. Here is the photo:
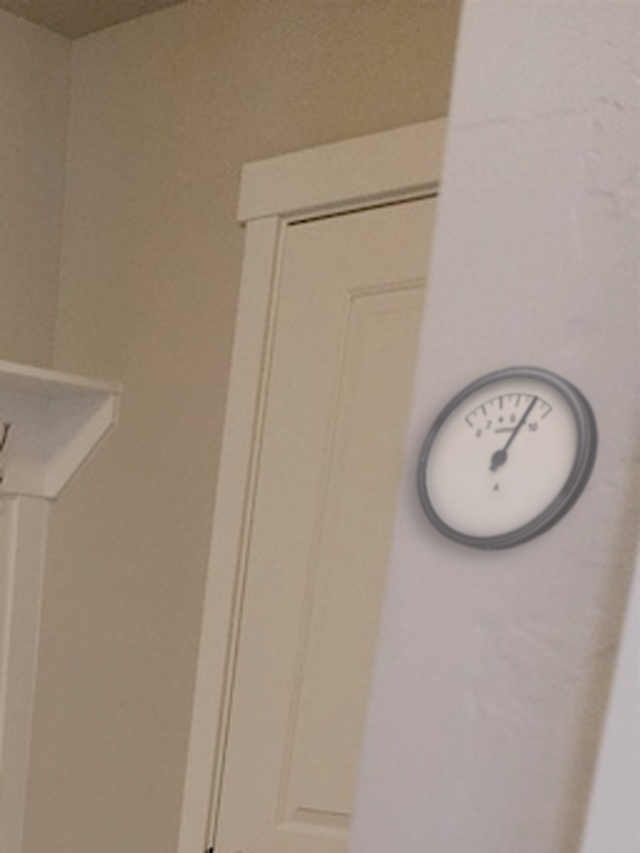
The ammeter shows 8 A
